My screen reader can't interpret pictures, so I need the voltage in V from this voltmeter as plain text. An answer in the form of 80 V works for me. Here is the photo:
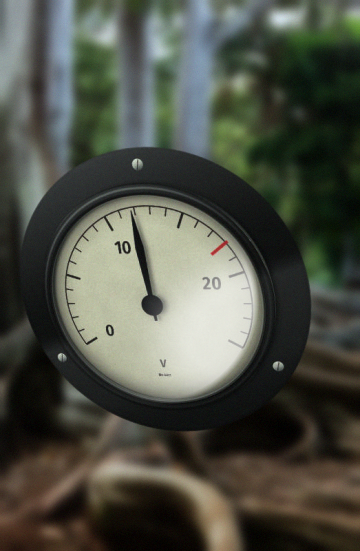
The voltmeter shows 12 V
